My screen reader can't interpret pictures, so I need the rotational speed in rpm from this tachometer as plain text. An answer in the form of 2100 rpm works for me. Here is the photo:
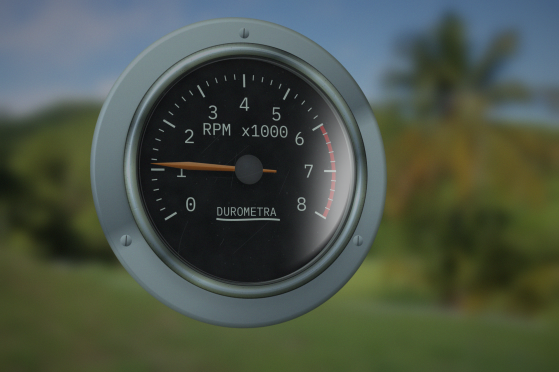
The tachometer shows 1100 rpm
